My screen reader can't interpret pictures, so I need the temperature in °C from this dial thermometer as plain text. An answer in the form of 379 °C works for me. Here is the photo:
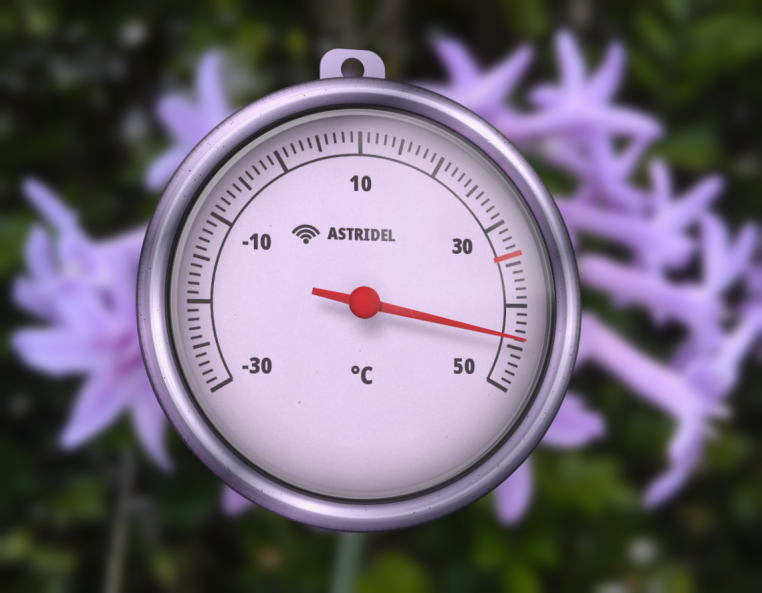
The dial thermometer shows 44 °C
